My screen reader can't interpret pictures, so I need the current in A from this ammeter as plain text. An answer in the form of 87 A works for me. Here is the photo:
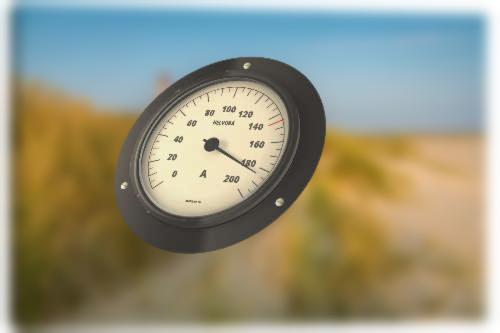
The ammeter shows 185 A
